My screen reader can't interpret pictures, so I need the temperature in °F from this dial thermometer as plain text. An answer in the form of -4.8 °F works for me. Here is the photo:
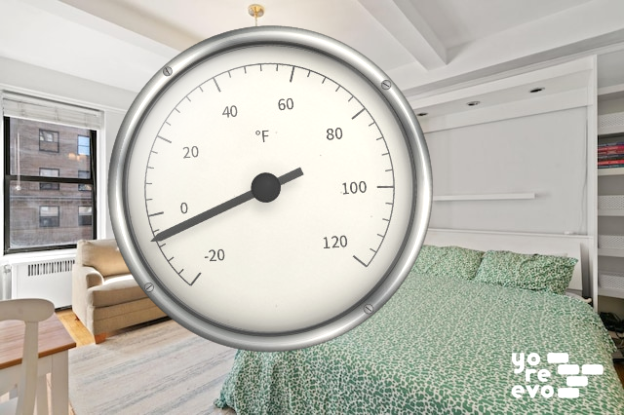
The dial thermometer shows -6 °F
